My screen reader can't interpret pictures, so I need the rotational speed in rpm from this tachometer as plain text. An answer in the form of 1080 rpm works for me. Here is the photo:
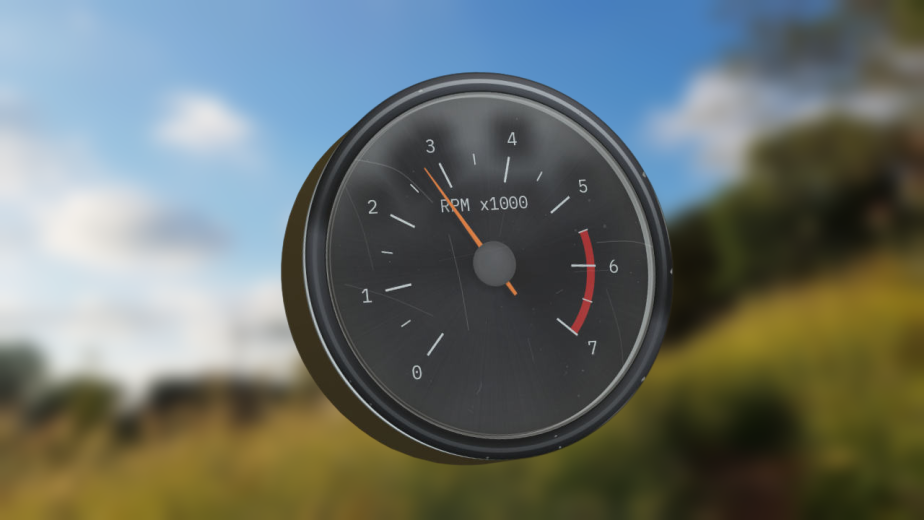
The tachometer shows 2750 rpm
